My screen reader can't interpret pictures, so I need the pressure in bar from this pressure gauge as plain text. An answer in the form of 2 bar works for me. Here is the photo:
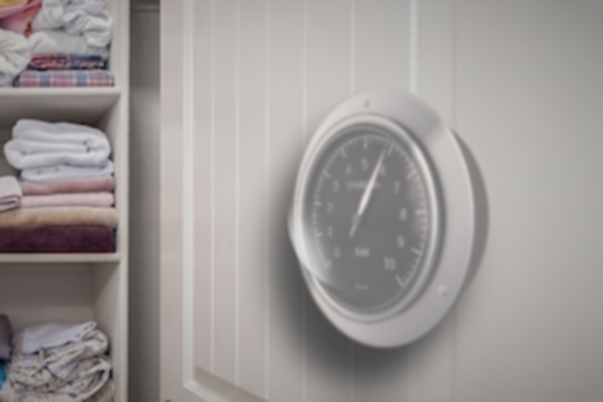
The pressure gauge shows 6 bar
